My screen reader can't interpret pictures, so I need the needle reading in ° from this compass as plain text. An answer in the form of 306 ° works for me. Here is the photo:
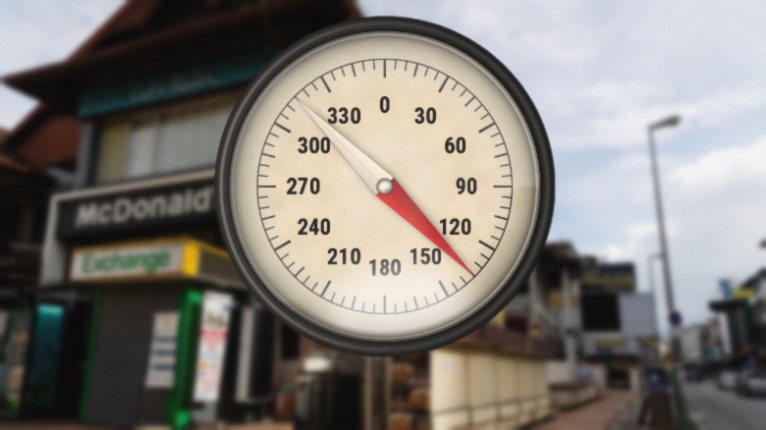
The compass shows 135 °
